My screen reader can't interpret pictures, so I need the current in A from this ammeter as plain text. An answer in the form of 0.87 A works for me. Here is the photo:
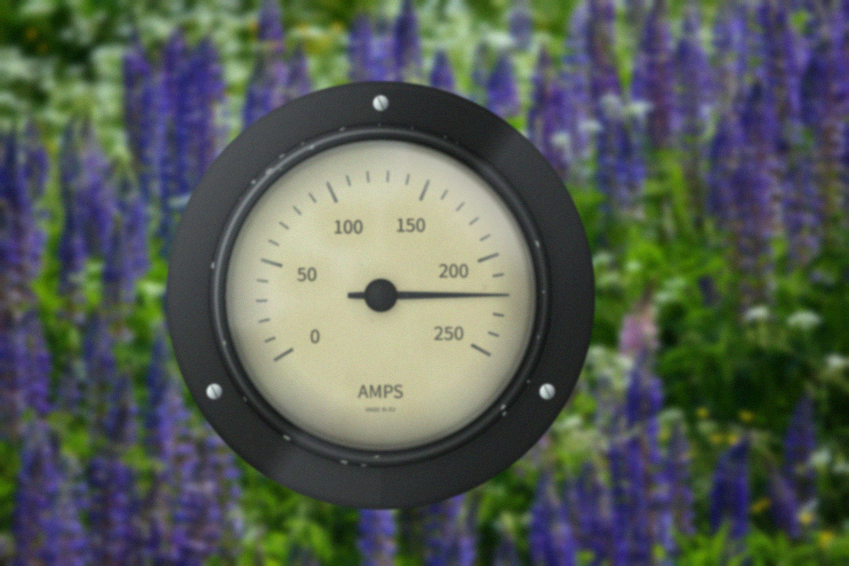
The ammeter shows 220 A
